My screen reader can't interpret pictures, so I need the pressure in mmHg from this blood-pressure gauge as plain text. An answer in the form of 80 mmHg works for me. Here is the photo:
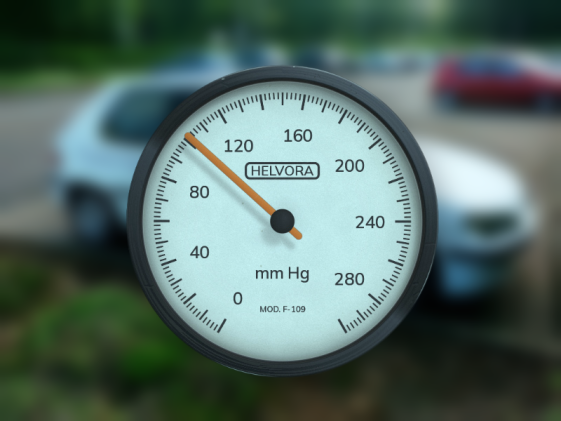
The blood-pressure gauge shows 102 mmHg
